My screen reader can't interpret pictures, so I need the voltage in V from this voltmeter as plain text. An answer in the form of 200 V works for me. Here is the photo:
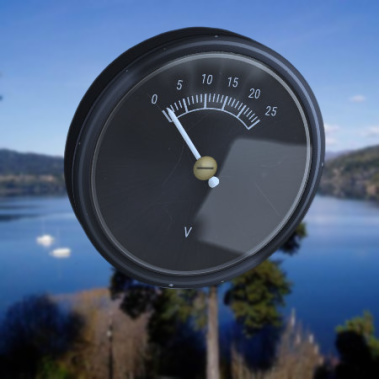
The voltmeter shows 1 V
